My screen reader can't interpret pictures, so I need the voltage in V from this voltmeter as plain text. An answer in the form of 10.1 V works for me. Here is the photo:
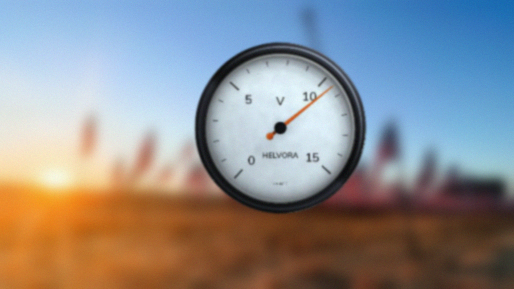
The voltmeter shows 10.5 V
